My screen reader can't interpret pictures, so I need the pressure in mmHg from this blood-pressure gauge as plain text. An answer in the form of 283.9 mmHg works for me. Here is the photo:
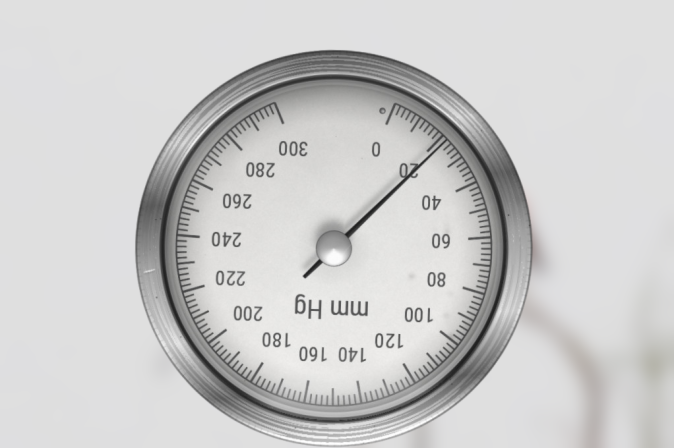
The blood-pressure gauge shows 22 mmHg
